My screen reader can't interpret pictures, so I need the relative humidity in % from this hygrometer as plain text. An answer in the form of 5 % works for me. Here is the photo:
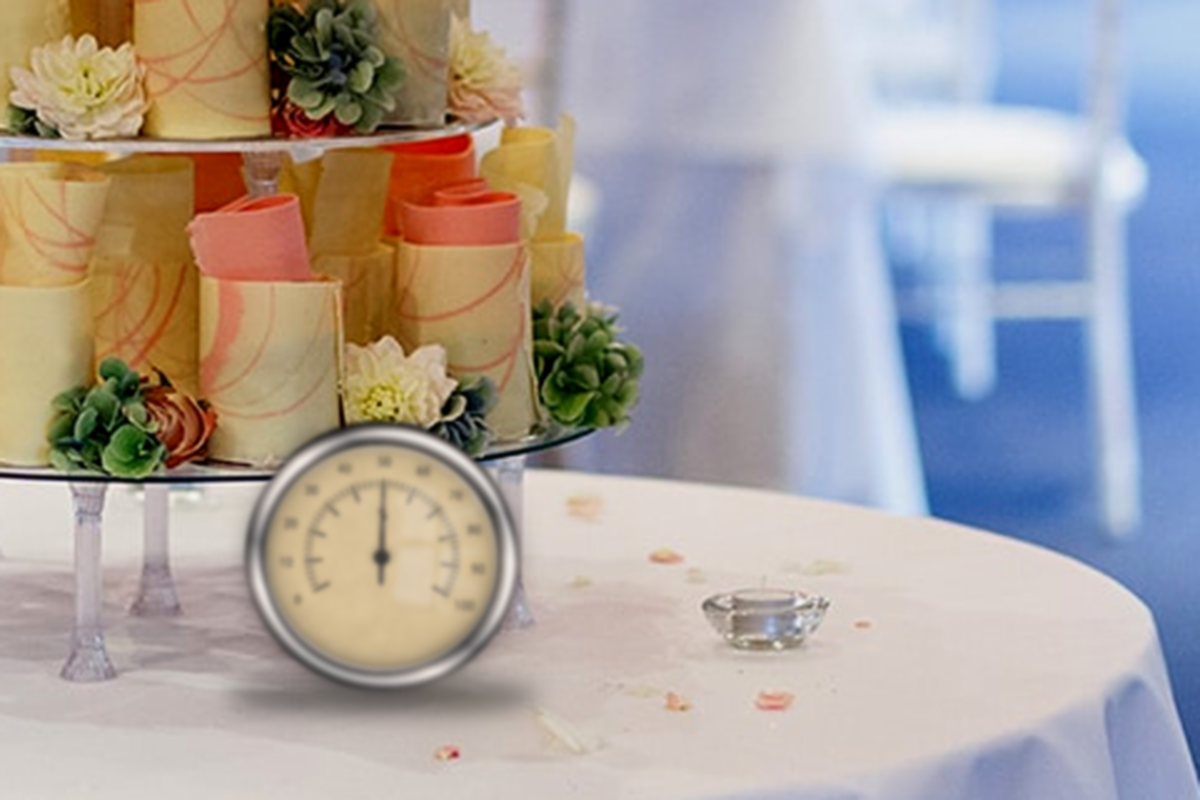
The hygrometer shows 50 %
